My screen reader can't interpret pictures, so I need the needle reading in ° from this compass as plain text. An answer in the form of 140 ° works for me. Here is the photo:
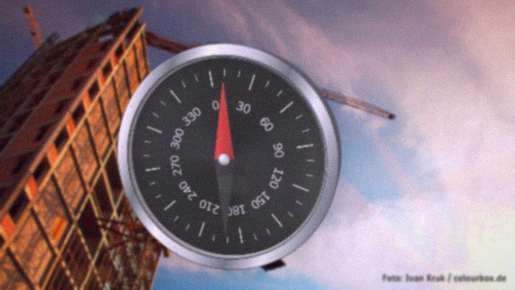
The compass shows 10 °
